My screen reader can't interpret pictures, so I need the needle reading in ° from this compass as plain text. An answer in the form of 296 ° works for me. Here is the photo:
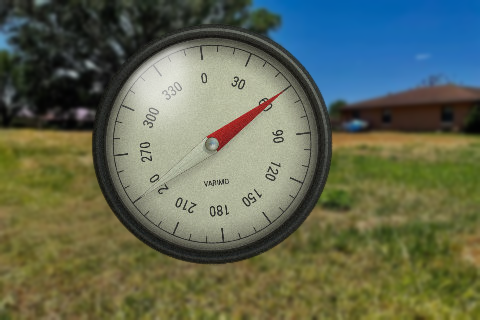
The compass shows 60 °
